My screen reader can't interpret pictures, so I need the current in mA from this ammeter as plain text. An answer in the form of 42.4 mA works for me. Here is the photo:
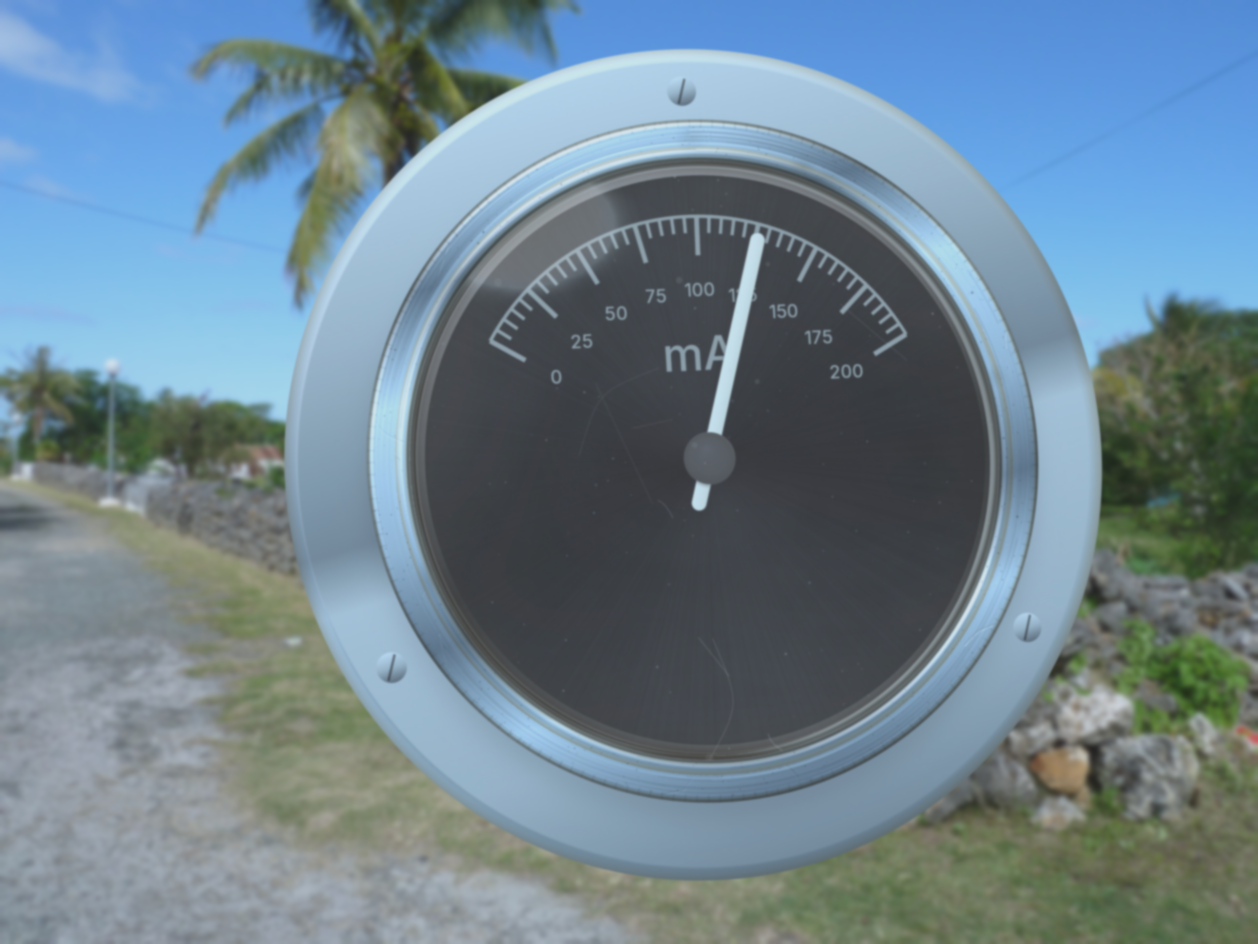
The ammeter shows 125 mA
